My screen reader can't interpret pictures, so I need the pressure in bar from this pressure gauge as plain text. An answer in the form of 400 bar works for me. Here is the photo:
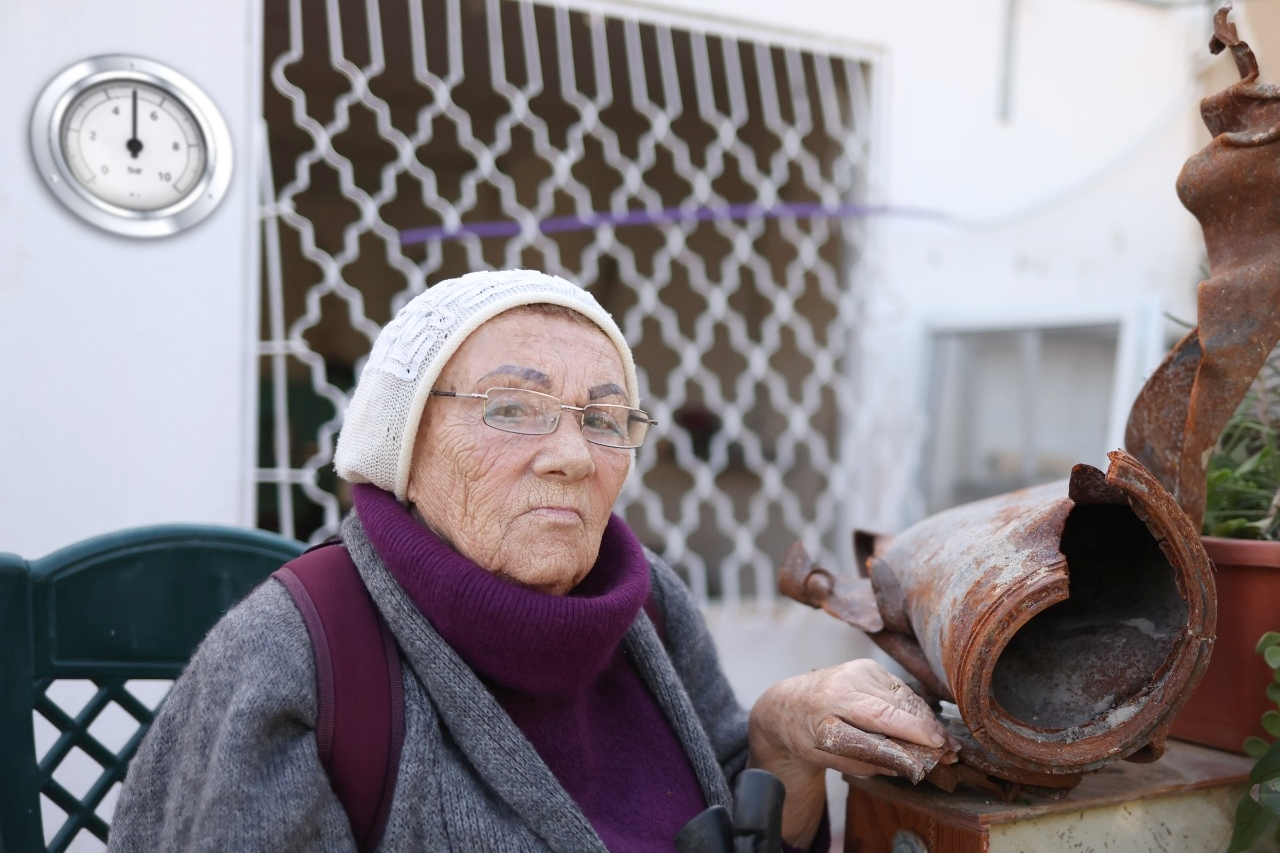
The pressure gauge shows 5 bar
